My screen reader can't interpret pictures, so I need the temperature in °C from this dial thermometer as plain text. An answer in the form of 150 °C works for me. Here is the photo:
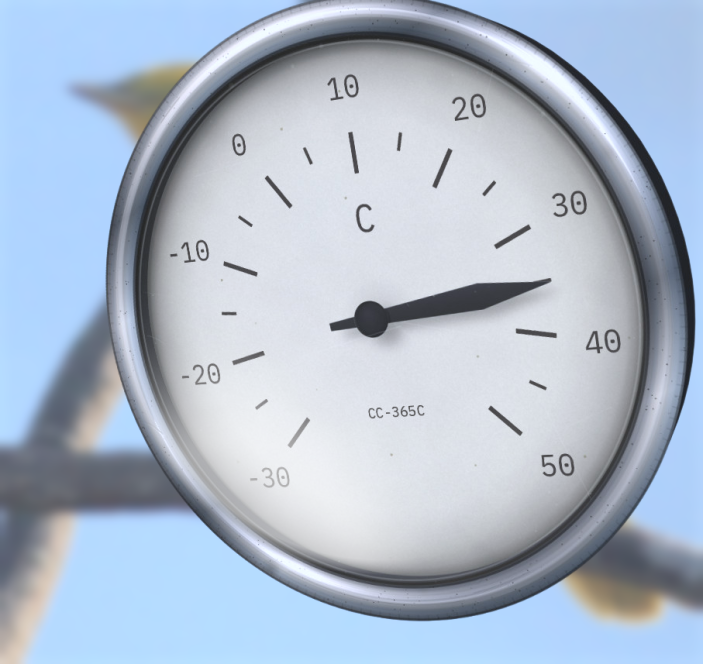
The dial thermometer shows 35 °C
